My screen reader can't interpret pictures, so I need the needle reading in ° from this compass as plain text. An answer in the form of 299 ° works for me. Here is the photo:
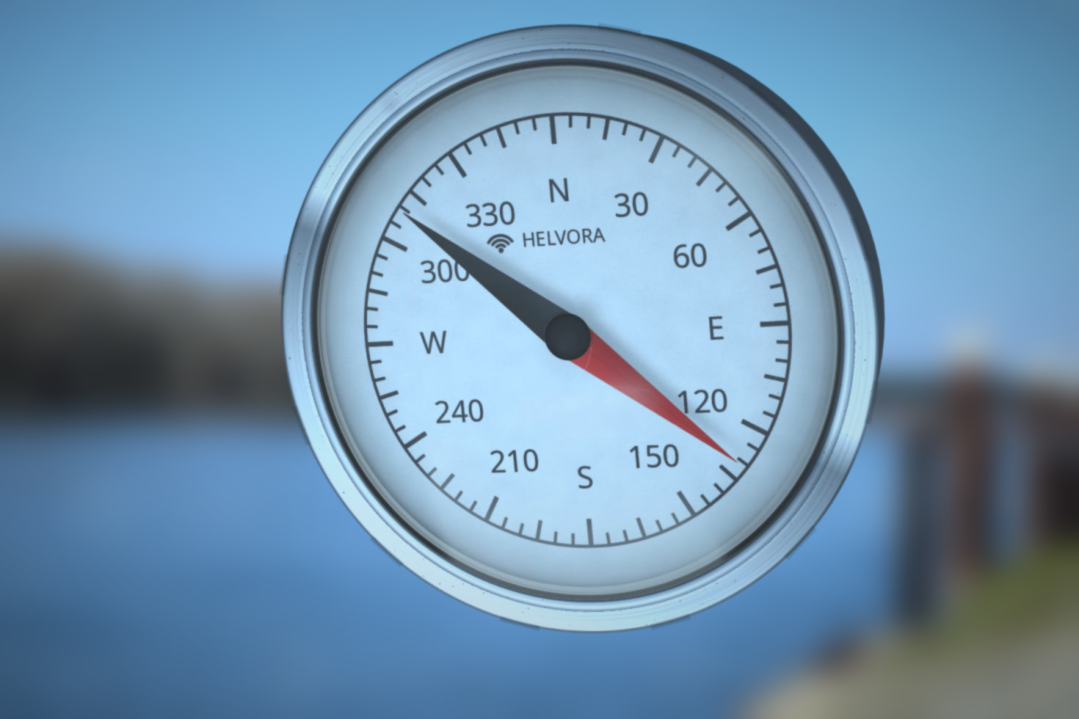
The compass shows 130 °
